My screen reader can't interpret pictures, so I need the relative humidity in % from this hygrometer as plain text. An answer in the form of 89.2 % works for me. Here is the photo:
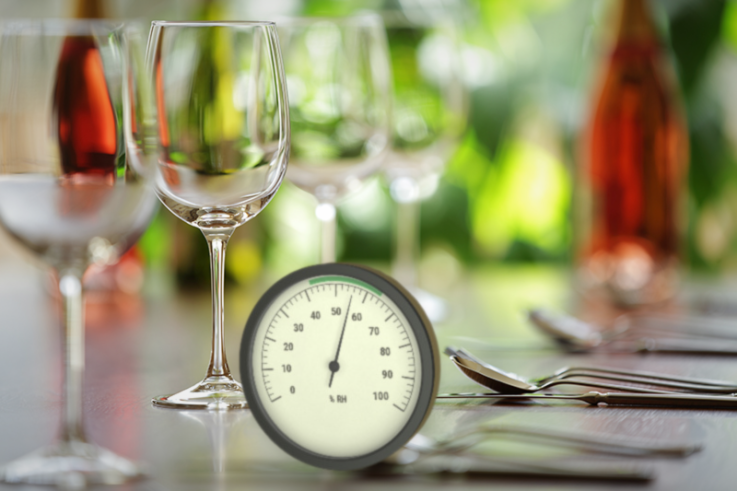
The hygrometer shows 56 %
